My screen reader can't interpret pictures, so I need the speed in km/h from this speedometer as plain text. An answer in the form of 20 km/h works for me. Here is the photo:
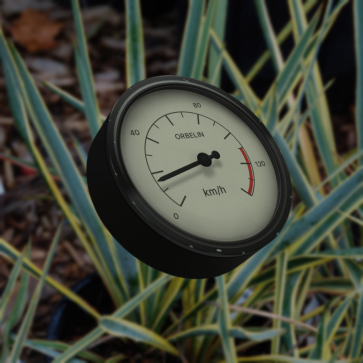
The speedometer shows 15 km/h
